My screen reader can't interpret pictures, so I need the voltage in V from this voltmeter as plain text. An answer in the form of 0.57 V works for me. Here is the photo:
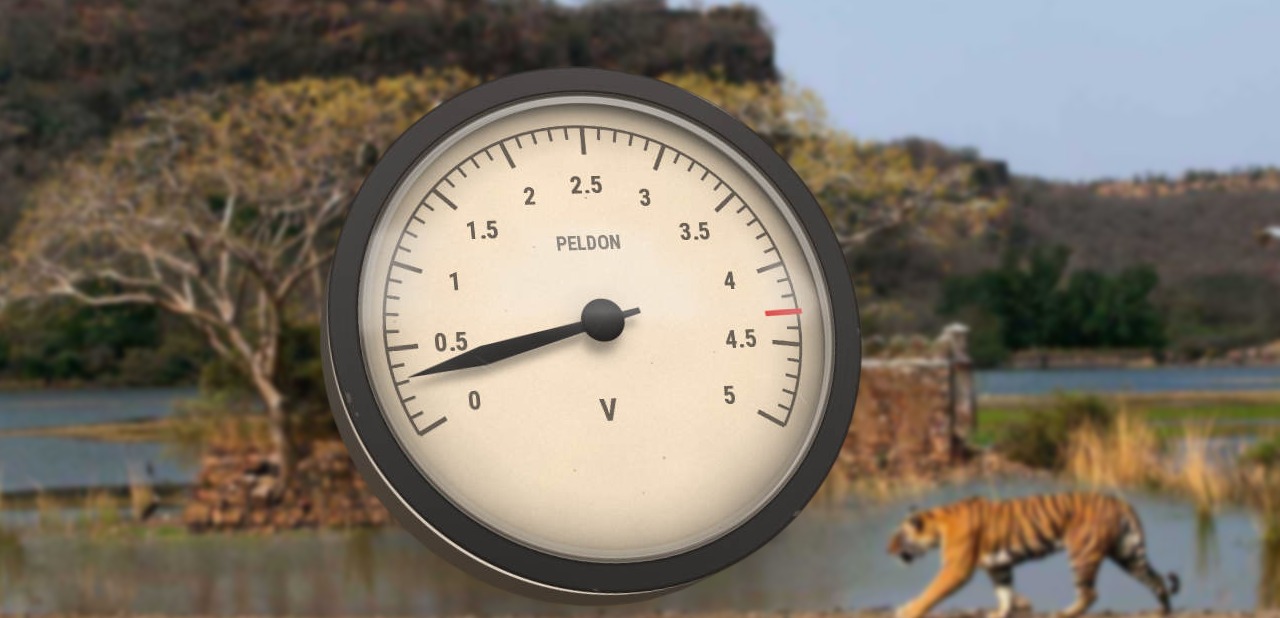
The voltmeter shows 0.3 V
